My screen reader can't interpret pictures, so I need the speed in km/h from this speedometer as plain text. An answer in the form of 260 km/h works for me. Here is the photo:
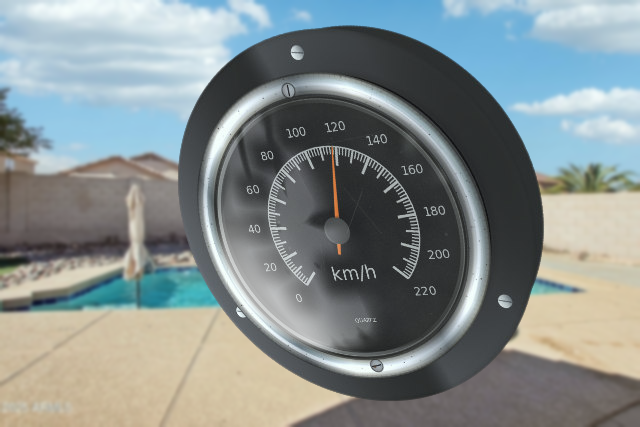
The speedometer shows 120 km/h
